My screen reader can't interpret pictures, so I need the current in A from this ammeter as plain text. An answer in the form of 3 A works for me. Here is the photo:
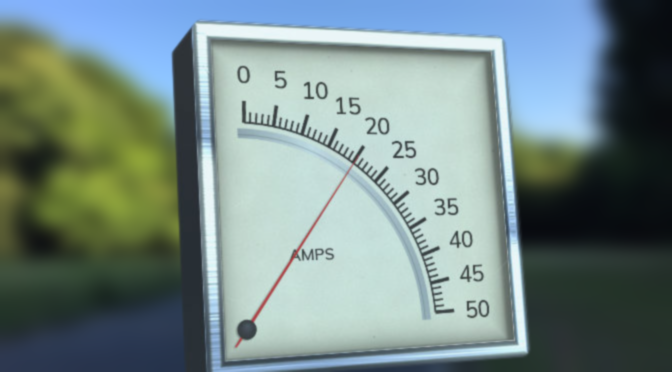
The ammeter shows 20 A
